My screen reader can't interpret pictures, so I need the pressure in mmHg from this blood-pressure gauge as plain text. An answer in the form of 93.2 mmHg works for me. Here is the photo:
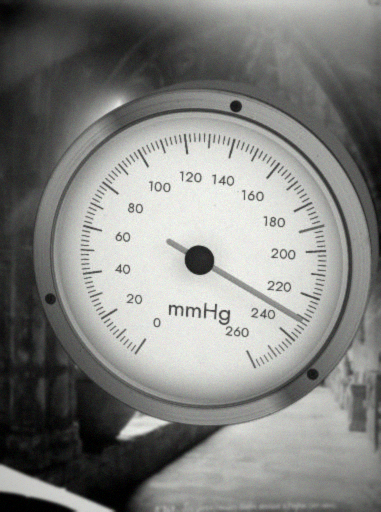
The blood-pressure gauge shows 230 mmHg
